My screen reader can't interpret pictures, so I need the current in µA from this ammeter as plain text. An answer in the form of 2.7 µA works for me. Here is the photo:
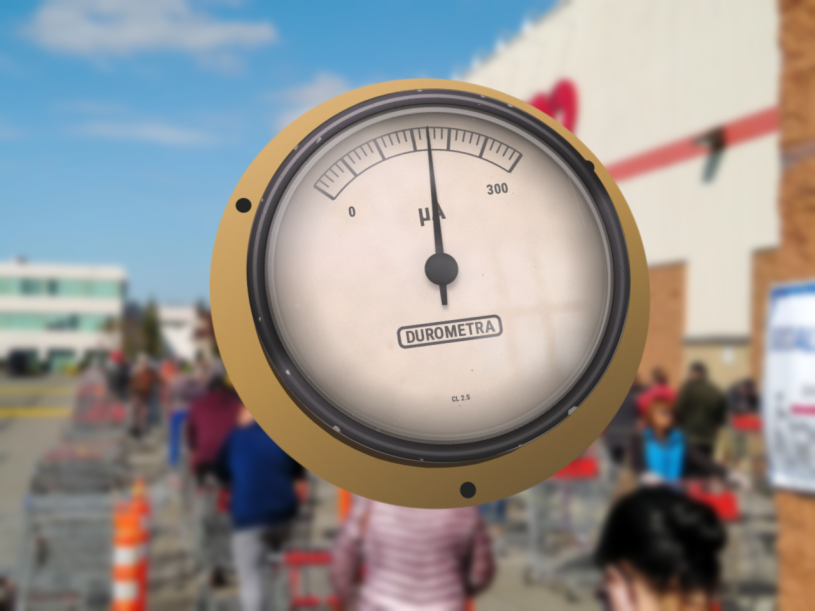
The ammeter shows 170 µA
